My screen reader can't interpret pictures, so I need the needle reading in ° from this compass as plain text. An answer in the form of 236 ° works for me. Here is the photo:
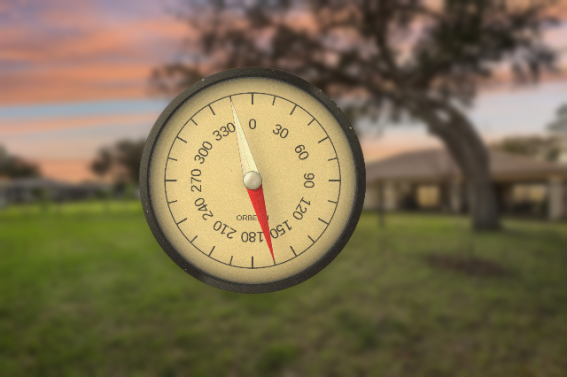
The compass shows 165 °
